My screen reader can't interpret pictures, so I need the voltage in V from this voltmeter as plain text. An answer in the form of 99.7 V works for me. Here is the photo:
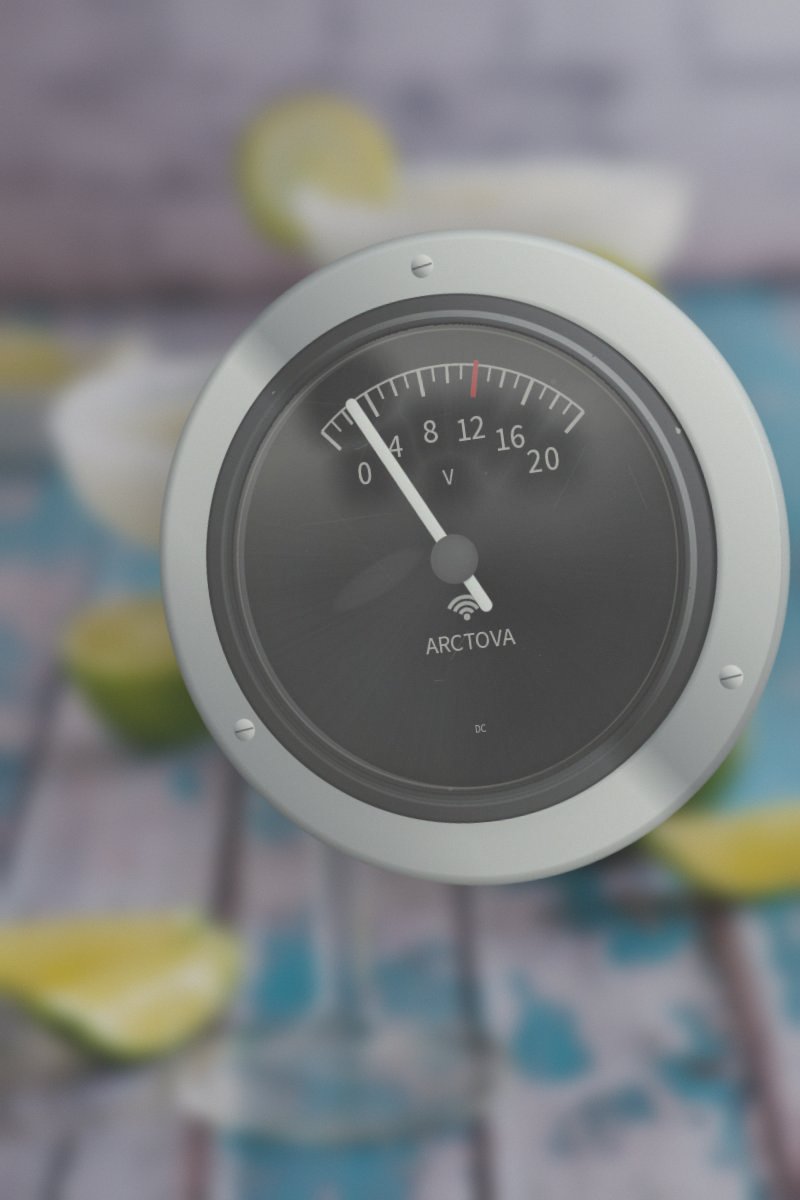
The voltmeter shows 3 V
